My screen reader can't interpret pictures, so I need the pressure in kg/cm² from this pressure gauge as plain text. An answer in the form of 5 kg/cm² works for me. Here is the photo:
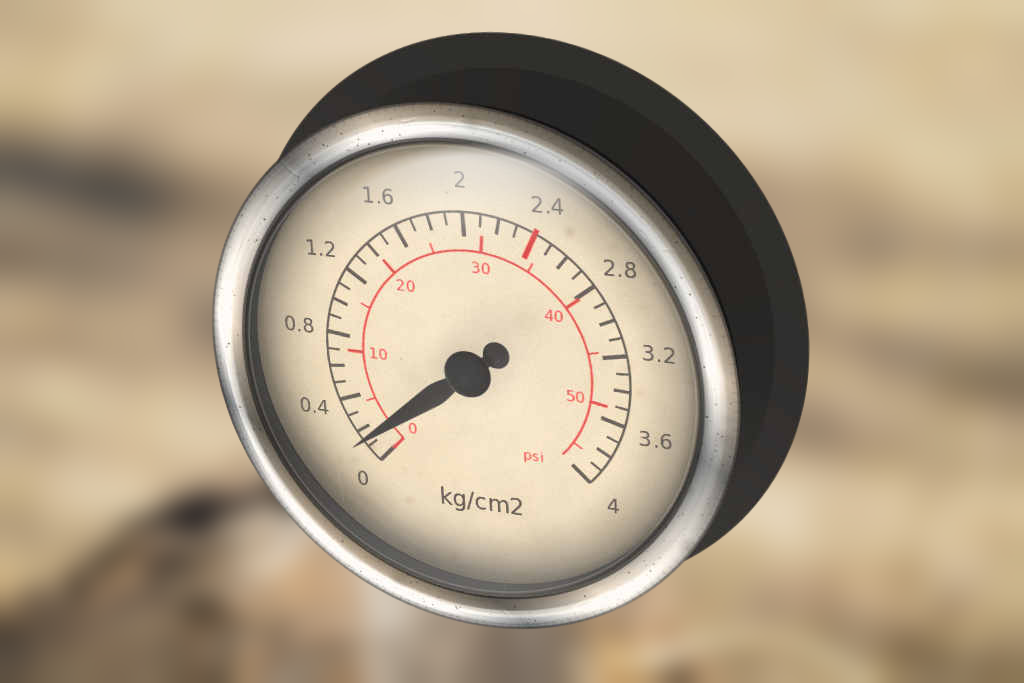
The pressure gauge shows 0.15 kg/cm²
